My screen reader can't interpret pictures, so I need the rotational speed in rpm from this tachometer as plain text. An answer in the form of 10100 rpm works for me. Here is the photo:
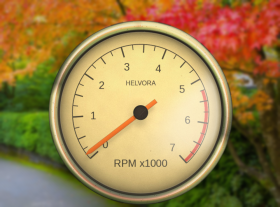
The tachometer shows 125 rpm
